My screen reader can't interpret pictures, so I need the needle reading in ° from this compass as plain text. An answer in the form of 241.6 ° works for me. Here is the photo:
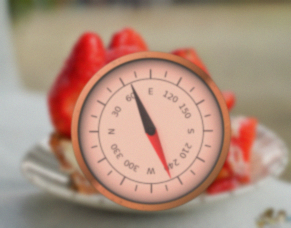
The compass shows 247.5 °
